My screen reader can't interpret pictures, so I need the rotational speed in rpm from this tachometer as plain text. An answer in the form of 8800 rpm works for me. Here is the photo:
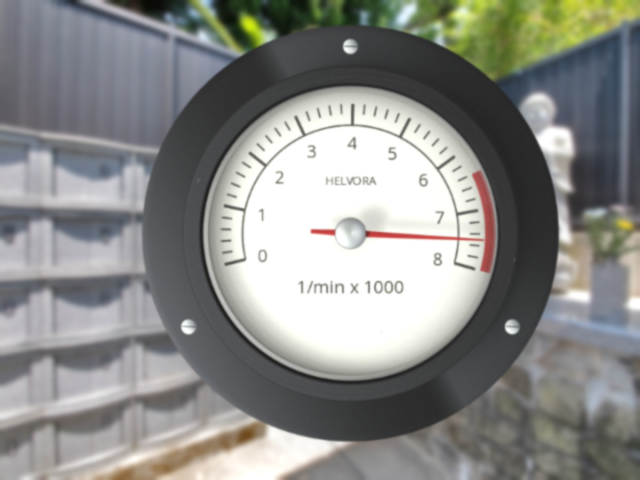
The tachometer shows 7500 rpm
